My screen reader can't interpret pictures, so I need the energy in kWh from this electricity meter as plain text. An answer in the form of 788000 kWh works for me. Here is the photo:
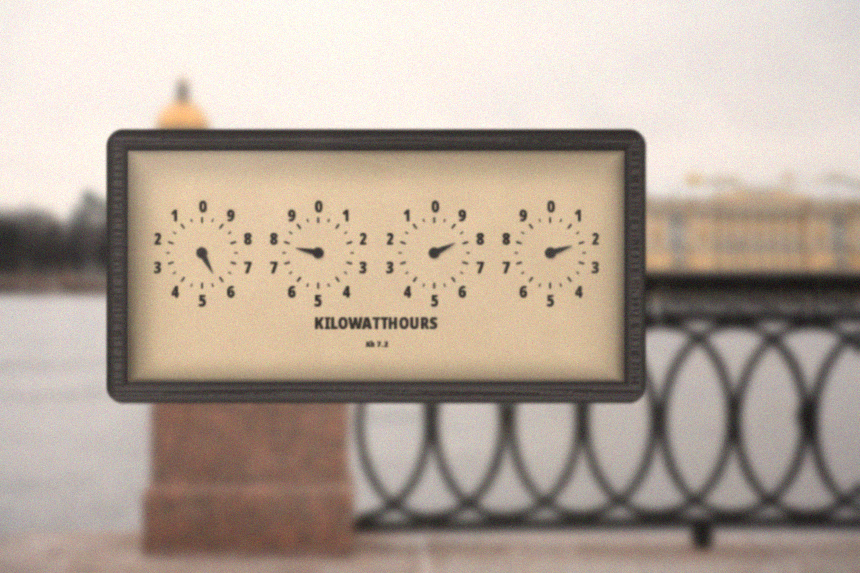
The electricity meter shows 5782 kWh
